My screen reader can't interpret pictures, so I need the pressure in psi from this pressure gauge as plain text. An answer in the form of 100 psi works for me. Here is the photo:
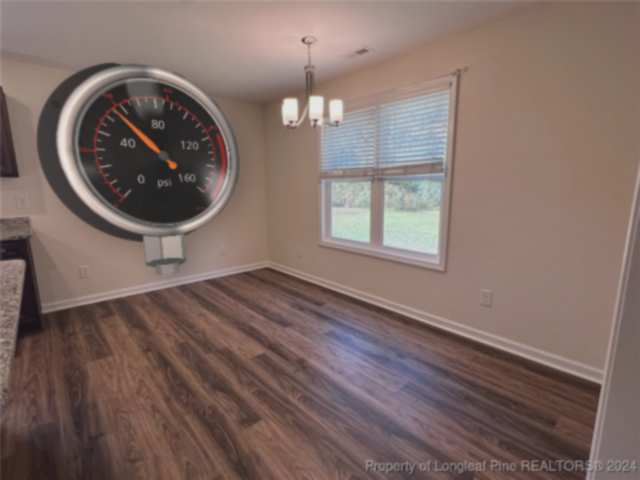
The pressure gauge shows 55 psi
